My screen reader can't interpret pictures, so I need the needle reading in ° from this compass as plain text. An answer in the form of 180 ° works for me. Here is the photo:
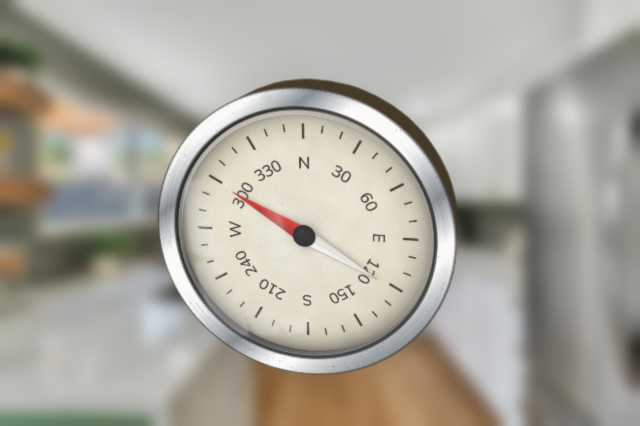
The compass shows 300 °
